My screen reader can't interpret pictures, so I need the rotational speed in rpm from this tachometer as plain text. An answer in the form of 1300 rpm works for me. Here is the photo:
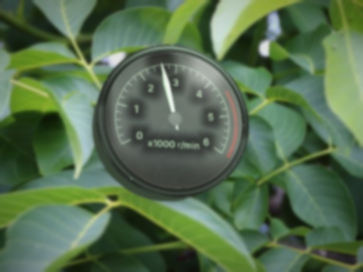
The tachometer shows 2600 rpm
